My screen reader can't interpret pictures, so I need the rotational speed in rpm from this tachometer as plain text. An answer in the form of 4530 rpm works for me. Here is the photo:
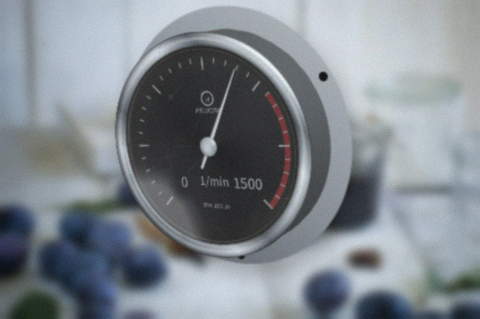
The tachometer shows 900 rpm
